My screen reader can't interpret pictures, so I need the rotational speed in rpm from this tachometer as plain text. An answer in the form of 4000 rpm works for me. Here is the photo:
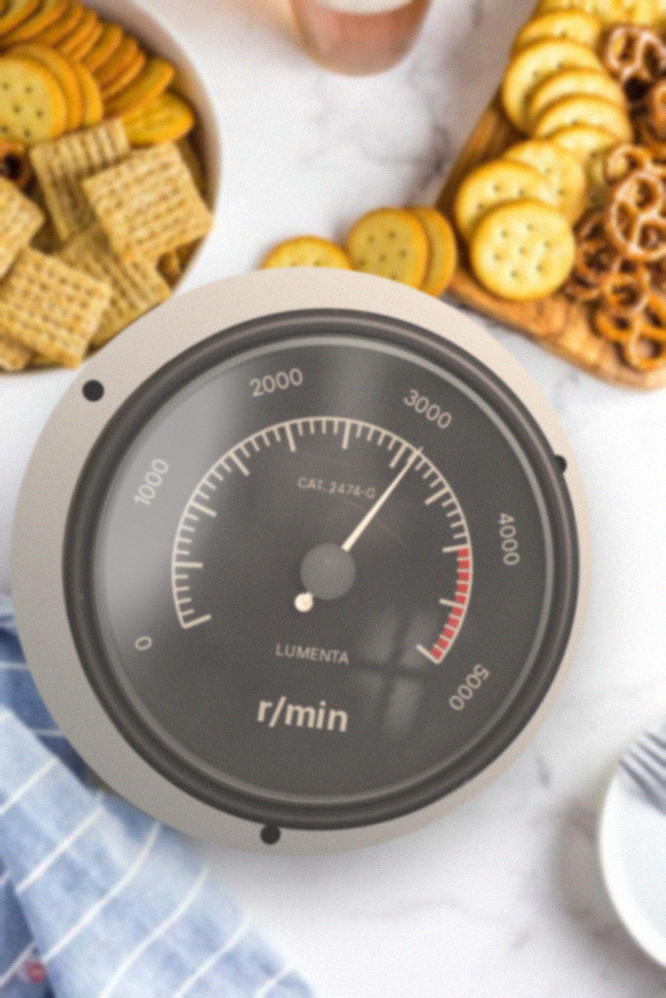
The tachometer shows 3100 rpm
